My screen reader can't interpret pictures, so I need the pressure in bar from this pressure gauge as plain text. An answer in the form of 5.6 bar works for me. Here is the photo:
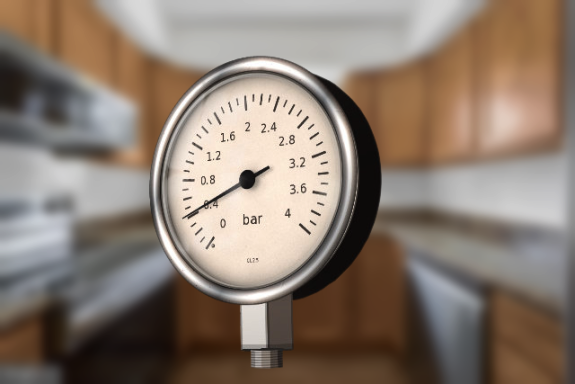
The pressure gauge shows 0.4 bar
